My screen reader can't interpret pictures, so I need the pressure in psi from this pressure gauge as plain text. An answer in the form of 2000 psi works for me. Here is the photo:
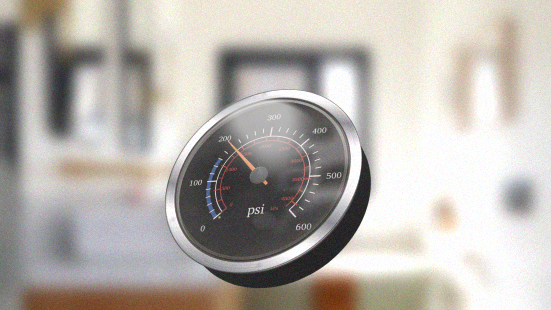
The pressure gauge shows 200 psi
